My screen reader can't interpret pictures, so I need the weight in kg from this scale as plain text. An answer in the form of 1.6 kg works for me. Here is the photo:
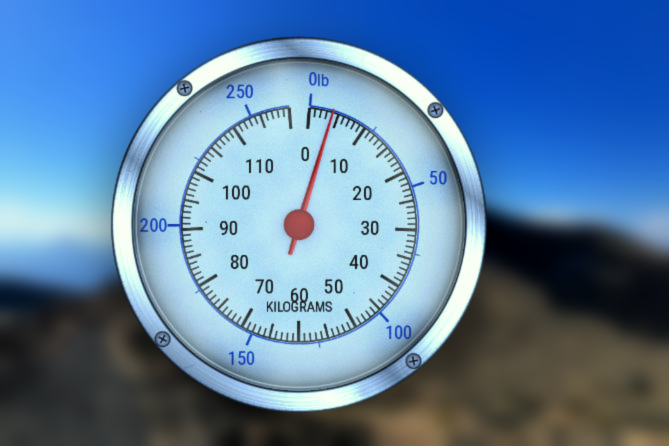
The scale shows 4 kg
